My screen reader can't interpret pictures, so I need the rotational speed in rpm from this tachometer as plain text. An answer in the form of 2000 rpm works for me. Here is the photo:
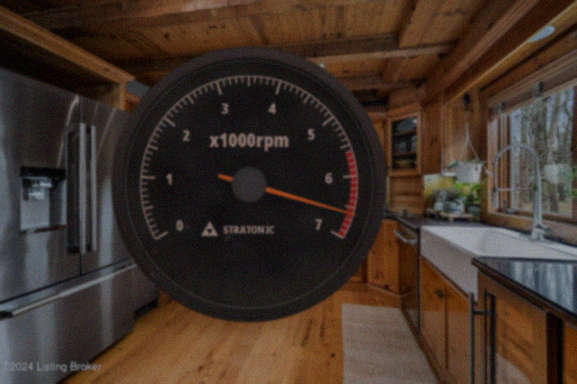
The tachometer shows 6600 rpm
